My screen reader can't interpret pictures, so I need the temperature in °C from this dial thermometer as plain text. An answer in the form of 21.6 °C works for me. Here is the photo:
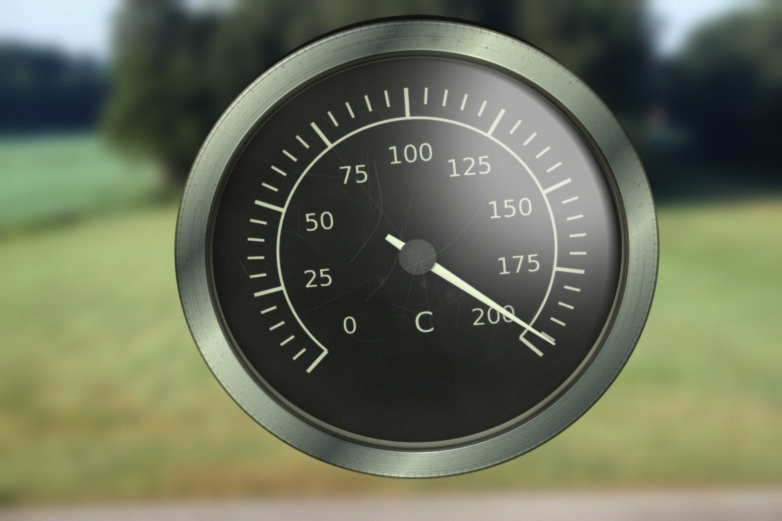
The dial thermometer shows 195 °C
